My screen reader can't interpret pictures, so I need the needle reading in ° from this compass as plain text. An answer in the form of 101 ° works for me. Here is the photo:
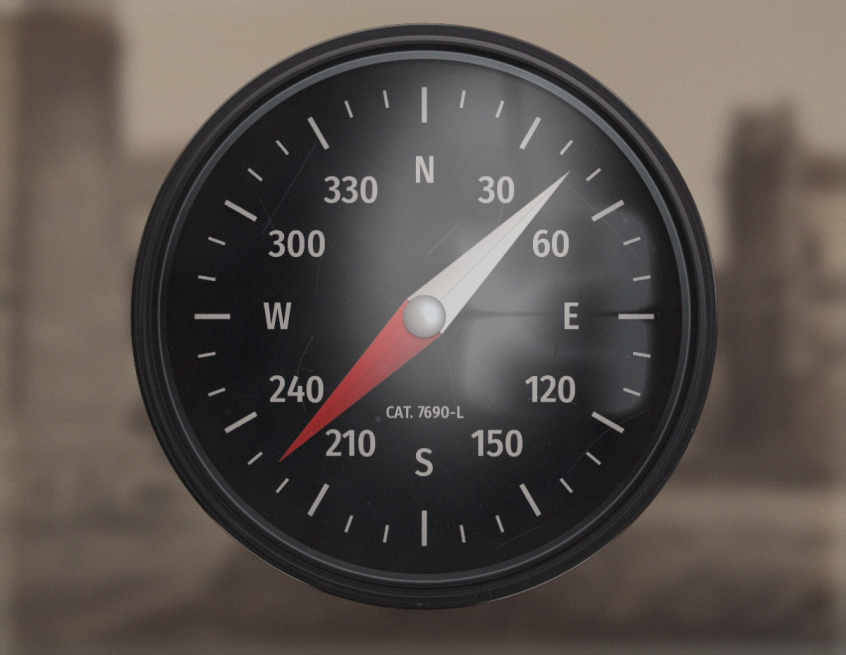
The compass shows 225 °
